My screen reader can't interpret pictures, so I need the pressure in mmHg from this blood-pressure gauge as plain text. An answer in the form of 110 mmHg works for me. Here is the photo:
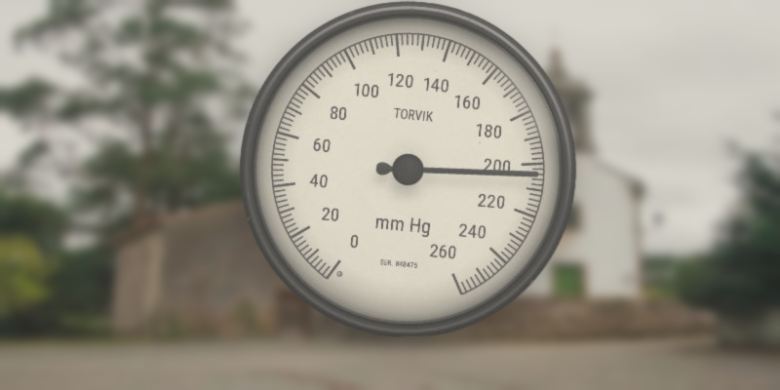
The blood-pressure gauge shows 204 mmHg
